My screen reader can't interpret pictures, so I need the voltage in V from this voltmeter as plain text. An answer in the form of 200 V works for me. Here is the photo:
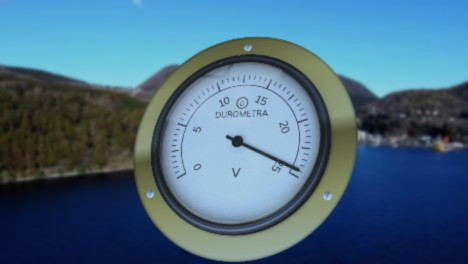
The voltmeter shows 24.5 V
